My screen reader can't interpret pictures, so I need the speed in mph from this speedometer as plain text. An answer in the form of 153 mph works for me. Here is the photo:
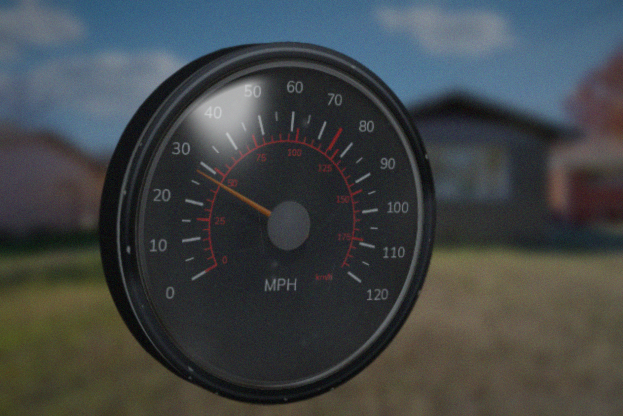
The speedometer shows 27.5 mph
